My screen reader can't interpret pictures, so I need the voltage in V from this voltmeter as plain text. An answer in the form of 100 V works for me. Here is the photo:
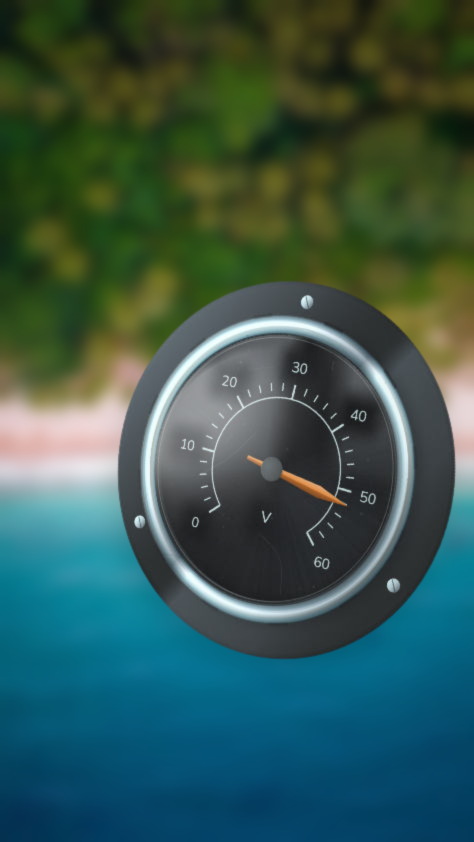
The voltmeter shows 52 V
